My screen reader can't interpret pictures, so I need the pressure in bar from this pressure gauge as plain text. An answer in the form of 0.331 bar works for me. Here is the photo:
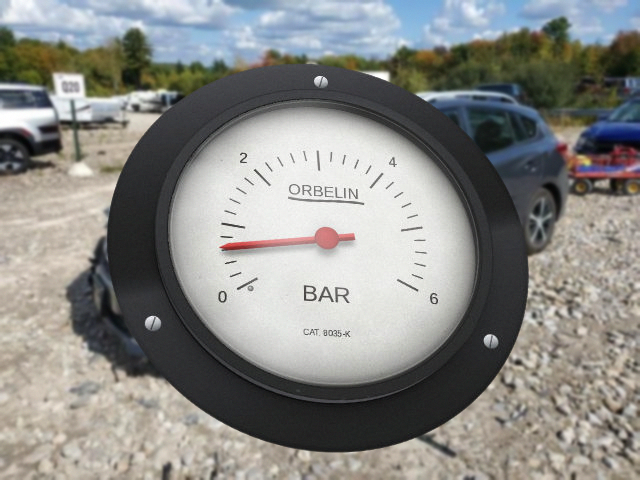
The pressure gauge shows 0.6 bar
